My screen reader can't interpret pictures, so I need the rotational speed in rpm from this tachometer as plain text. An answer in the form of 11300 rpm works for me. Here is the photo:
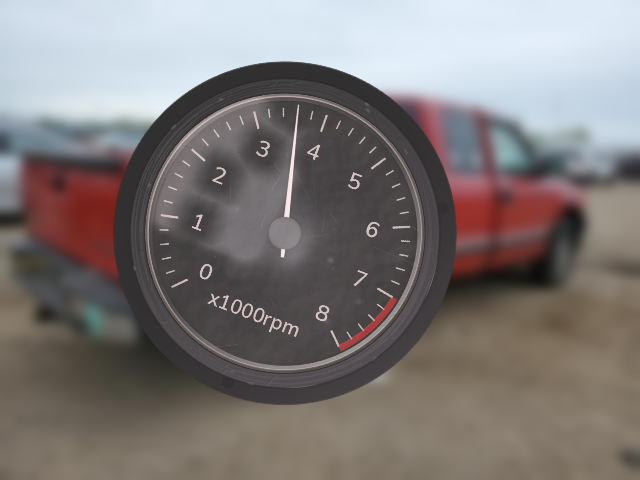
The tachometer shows 3600 rpm
